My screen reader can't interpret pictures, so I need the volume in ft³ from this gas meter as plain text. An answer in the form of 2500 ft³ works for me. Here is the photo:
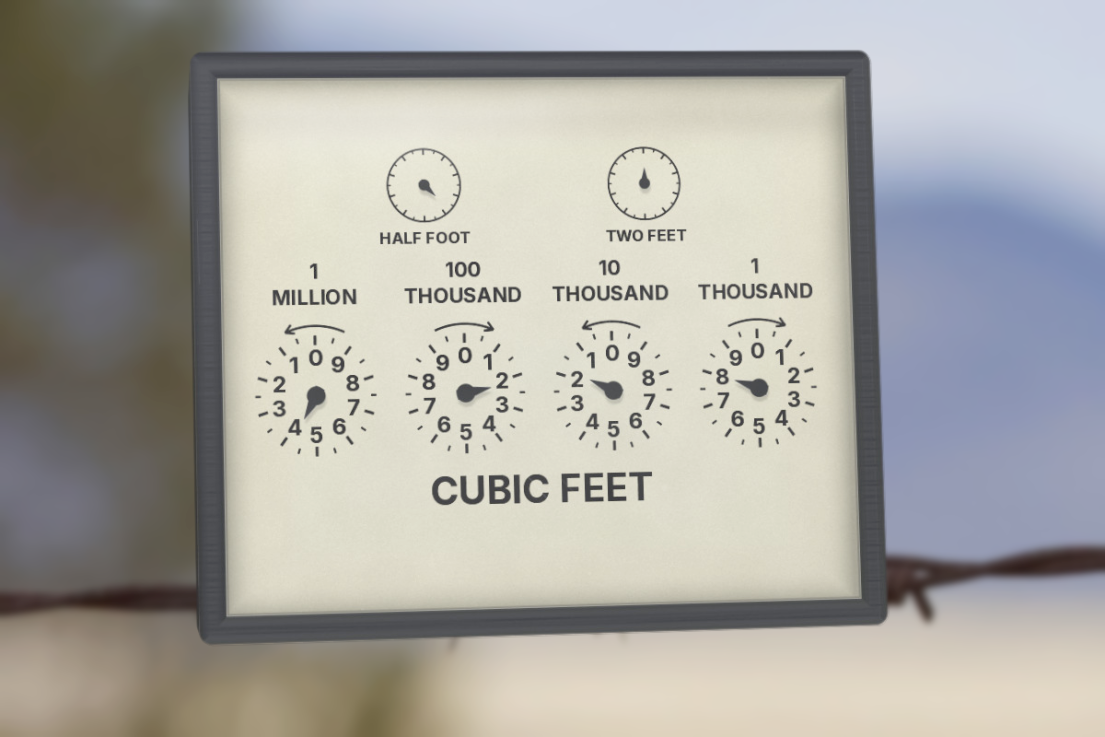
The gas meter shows 421800 ft³
